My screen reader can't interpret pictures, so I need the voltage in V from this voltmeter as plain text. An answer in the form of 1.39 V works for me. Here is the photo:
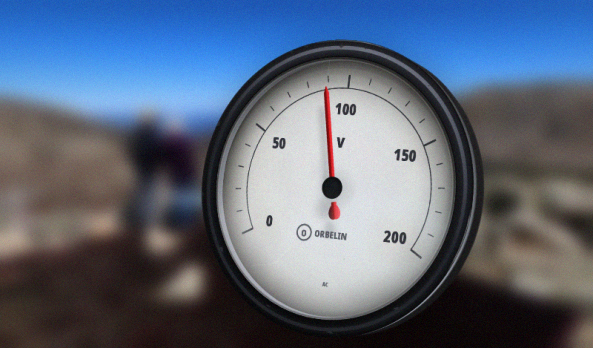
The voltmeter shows 90 V
